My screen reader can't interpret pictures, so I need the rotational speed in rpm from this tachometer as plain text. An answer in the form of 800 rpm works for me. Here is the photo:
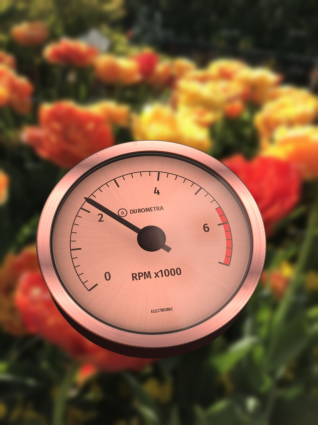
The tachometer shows 2200 rpm
